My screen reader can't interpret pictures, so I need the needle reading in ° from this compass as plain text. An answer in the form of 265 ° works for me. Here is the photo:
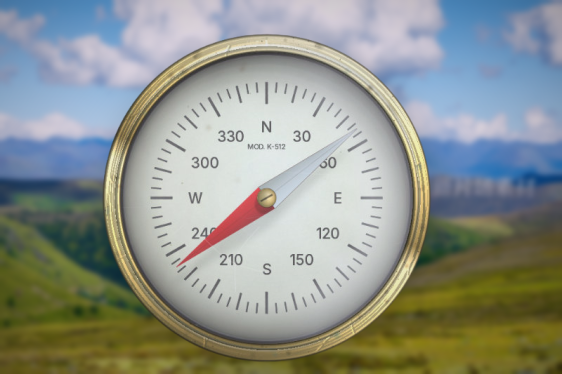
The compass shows 232.5 °
